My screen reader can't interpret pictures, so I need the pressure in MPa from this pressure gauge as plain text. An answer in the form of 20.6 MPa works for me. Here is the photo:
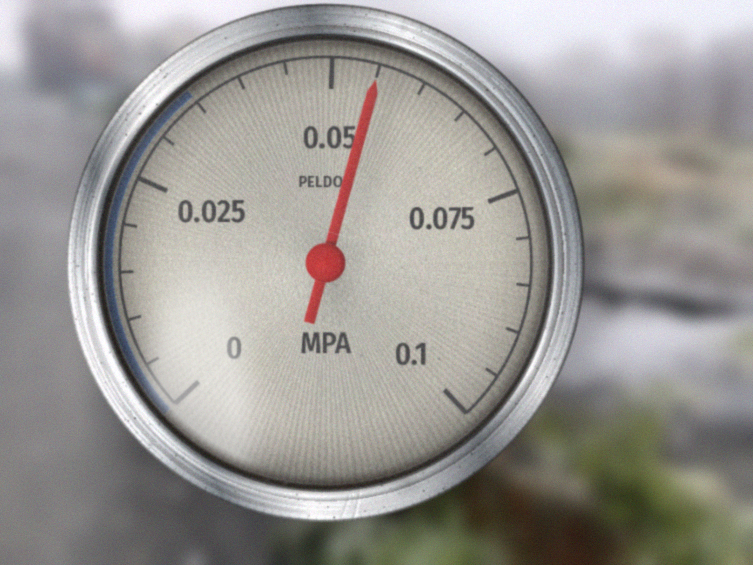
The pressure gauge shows 0.055 MPa
